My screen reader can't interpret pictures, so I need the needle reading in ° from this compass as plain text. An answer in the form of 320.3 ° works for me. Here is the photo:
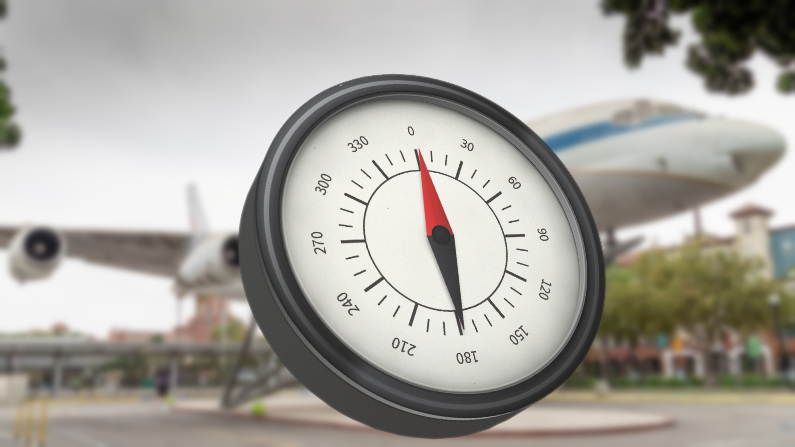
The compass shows 0 °
